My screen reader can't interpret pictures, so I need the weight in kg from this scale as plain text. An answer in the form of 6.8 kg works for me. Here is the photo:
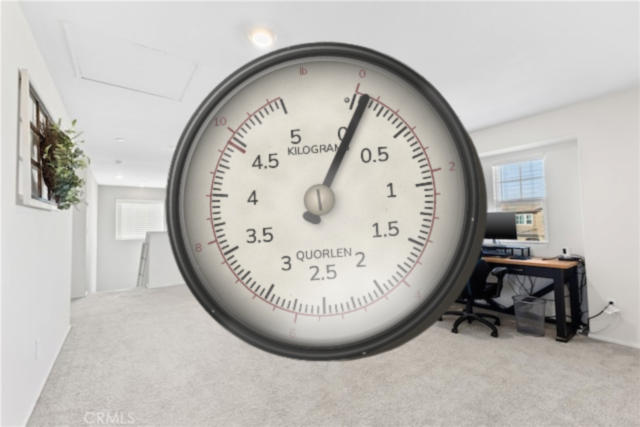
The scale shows 0.1 kg
